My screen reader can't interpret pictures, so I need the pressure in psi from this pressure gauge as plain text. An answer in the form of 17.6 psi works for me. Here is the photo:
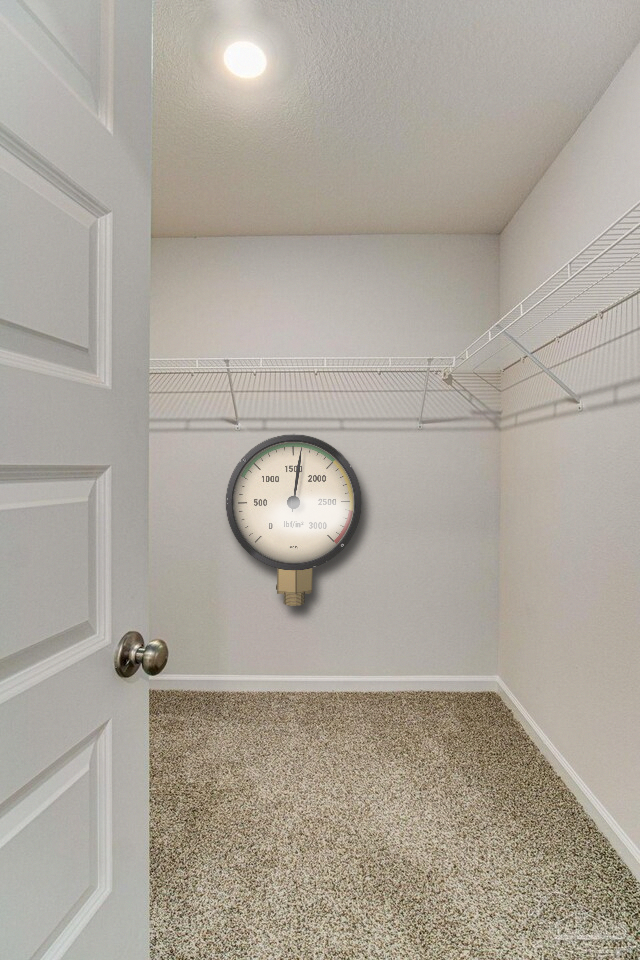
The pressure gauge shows 1600 psi
